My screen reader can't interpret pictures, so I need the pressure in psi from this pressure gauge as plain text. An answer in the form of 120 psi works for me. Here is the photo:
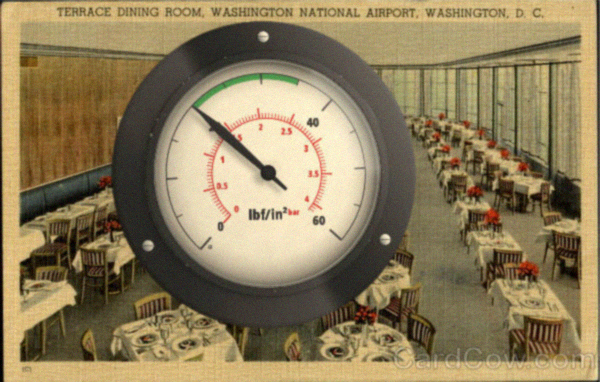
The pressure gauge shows 20 psi
